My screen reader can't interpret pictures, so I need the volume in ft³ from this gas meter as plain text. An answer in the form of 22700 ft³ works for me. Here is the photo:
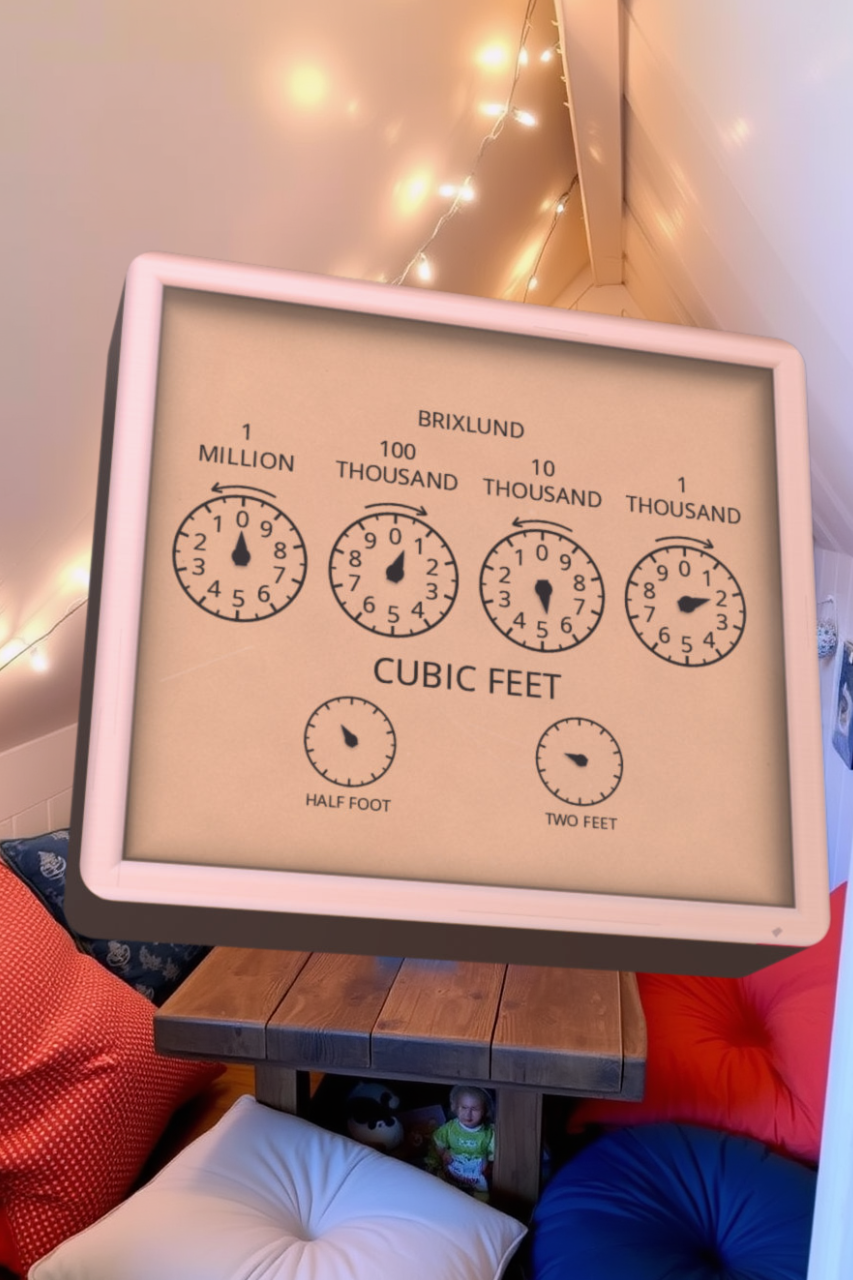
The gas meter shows 5200 ft³
